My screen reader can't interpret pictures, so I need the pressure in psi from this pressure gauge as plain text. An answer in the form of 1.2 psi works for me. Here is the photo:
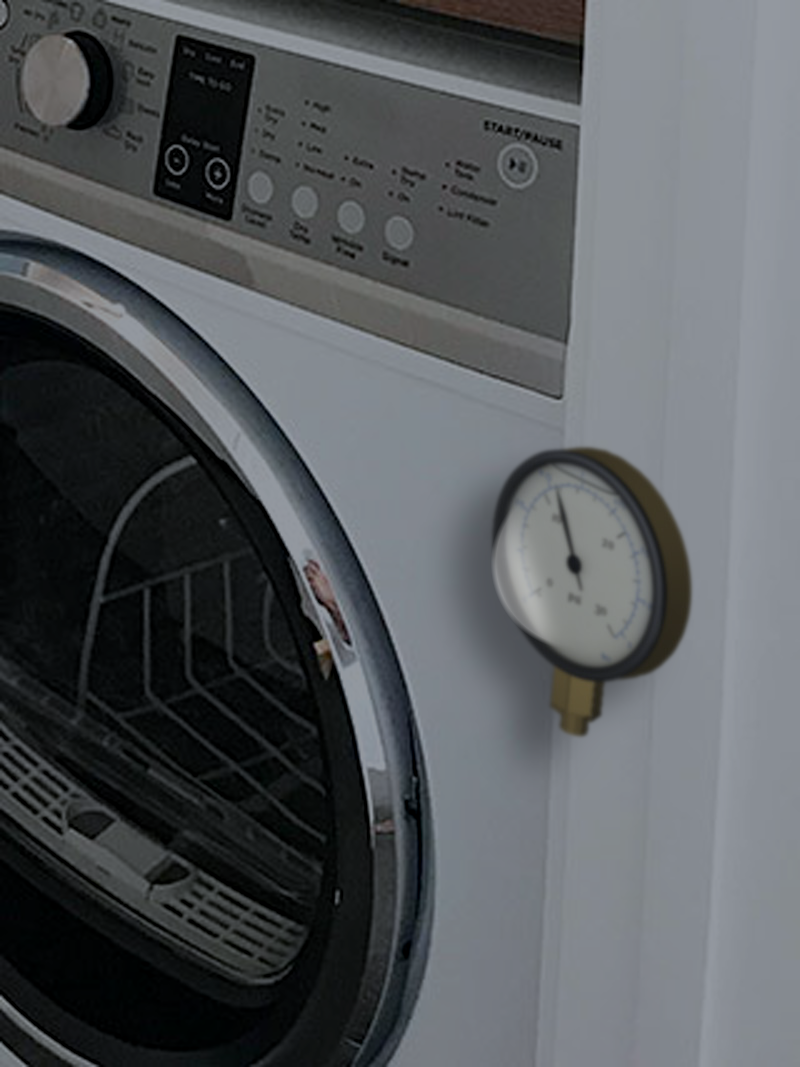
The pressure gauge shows 12 psi
